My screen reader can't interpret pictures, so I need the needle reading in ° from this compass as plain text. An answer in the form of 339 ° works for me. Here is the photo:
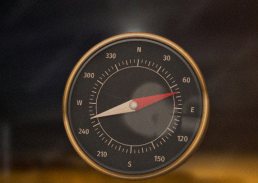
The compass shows 70 °
